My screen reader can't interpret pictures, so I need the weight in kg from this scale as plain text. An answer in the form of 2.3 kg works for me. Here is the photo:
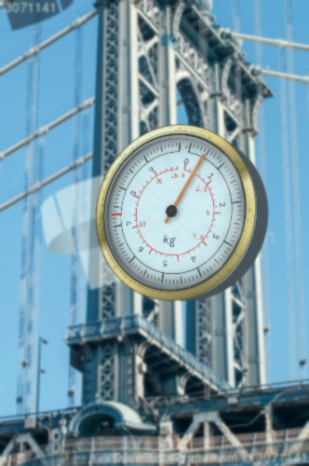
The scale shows 0.5 kg
